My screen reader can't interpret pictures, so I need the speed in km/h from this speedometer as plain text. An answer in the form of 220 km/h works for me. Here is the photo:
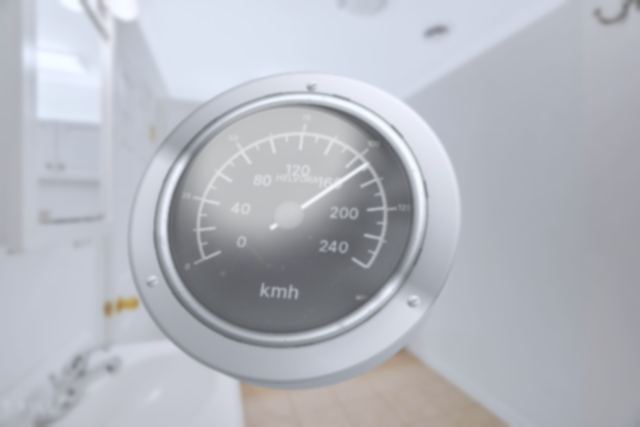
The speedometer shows 170 km/h
